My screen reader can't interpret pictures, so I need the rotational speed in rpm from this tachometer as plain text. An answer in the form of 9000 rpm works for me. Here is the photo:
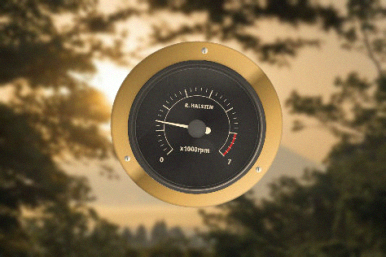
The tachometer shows 1400 rpm
